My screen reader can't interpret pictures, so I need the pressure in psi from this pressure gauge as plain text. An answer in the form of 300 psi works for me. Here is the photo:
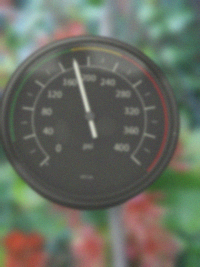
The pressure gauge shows 180 psi
